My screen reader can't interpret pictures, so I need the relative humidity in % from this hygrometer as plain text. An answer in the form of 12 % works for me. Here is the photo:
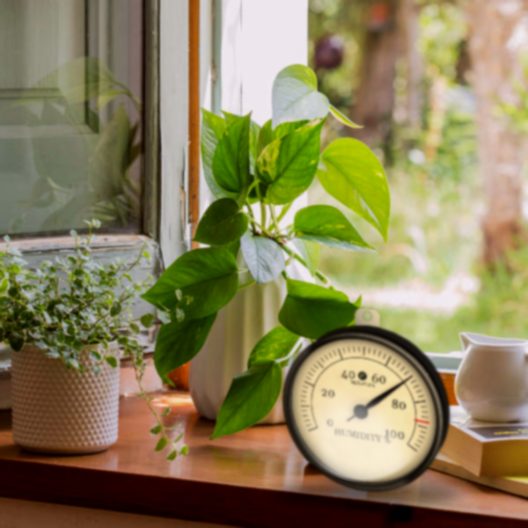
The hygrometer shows 70 %
